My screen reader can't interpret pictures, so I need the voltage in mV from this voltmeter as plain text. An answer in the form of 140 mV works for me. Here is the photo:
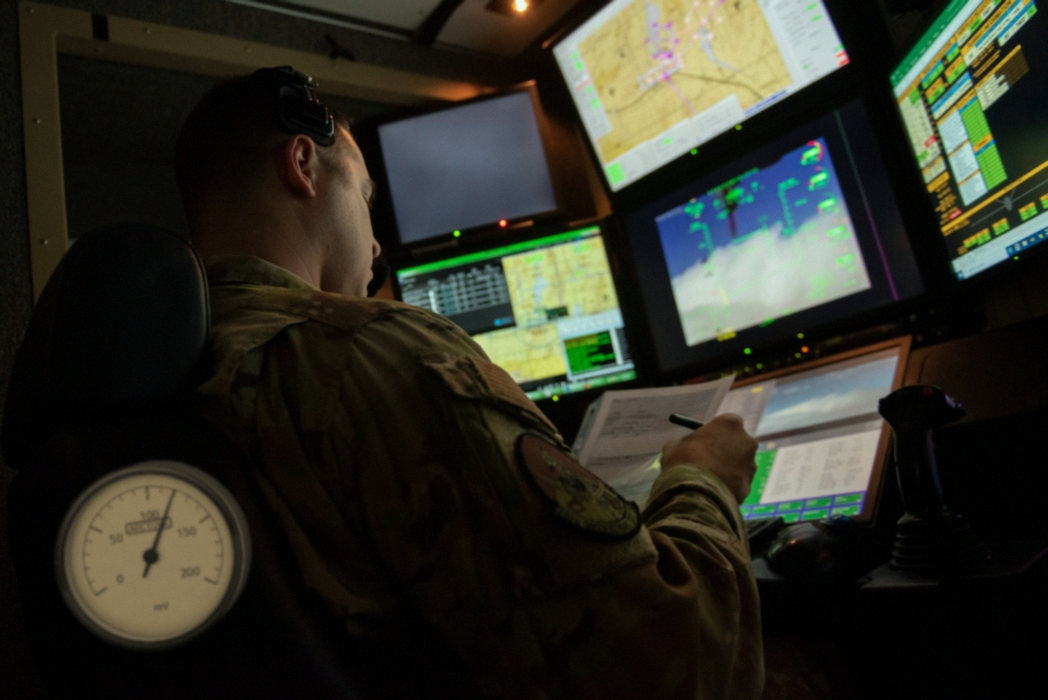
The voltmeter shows 120 mV
